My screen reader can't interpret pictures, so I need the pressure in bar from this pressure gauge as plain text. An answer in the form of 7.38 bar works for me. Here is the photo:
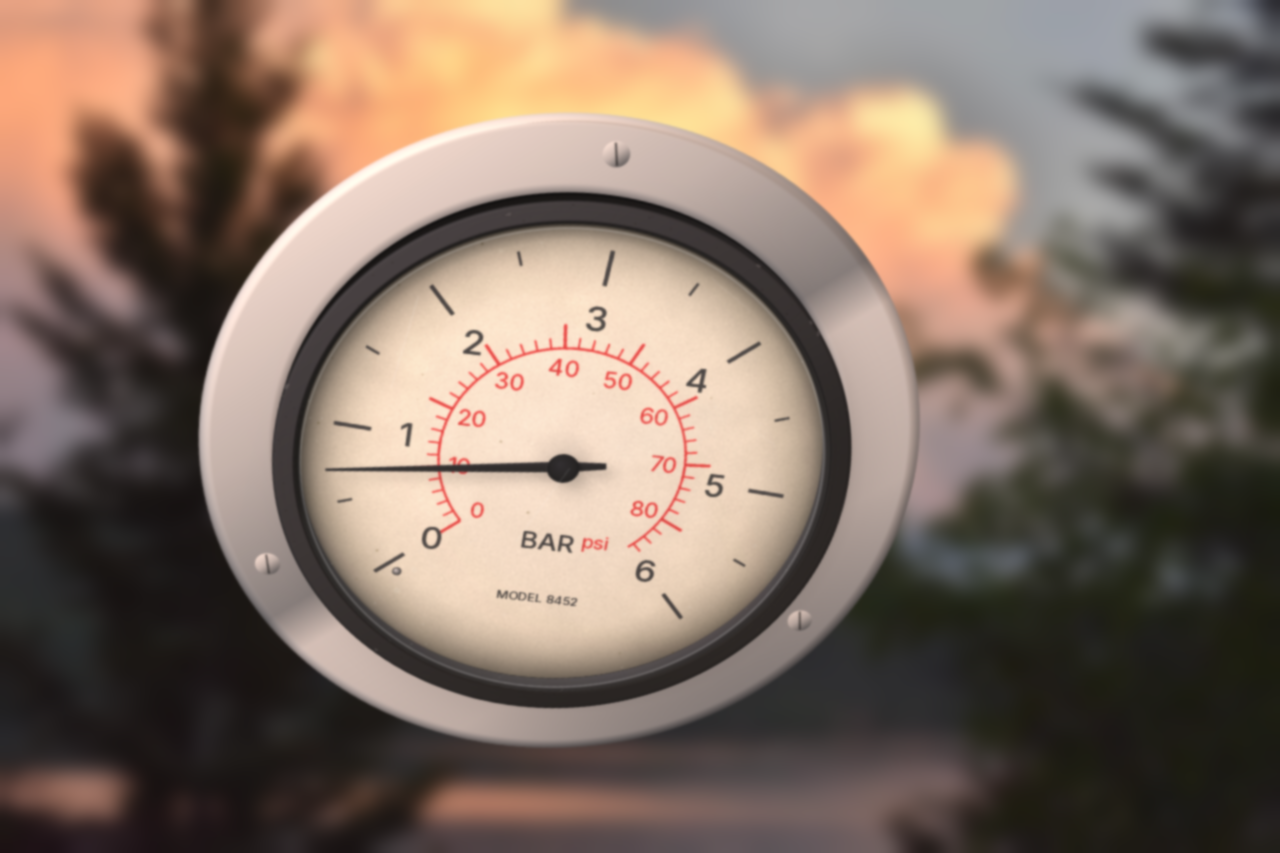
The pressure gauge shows 0.75 bar
